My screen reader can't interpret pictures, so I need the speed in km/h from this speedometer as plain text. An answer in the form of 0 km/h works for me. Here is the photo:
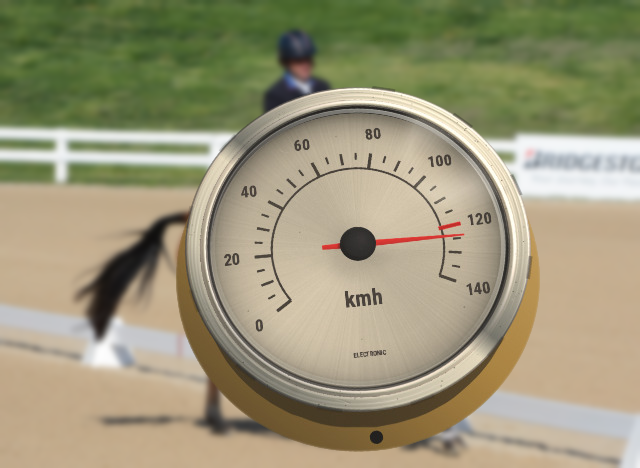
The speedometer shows 125 km/h
